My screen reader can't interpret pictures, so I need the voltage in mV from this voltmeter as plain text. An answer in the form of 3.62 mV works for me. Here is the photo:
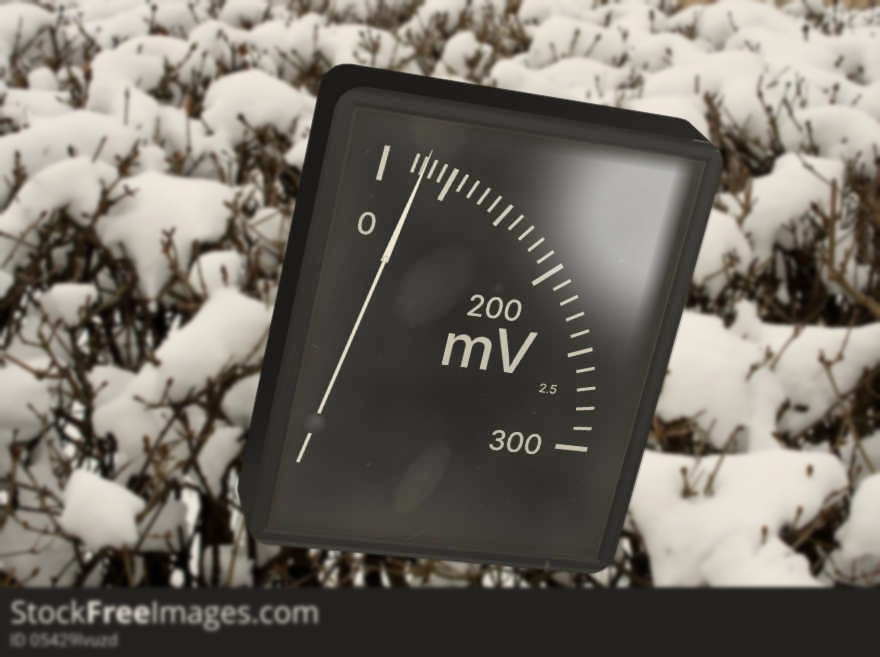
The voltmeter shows 70 mV
